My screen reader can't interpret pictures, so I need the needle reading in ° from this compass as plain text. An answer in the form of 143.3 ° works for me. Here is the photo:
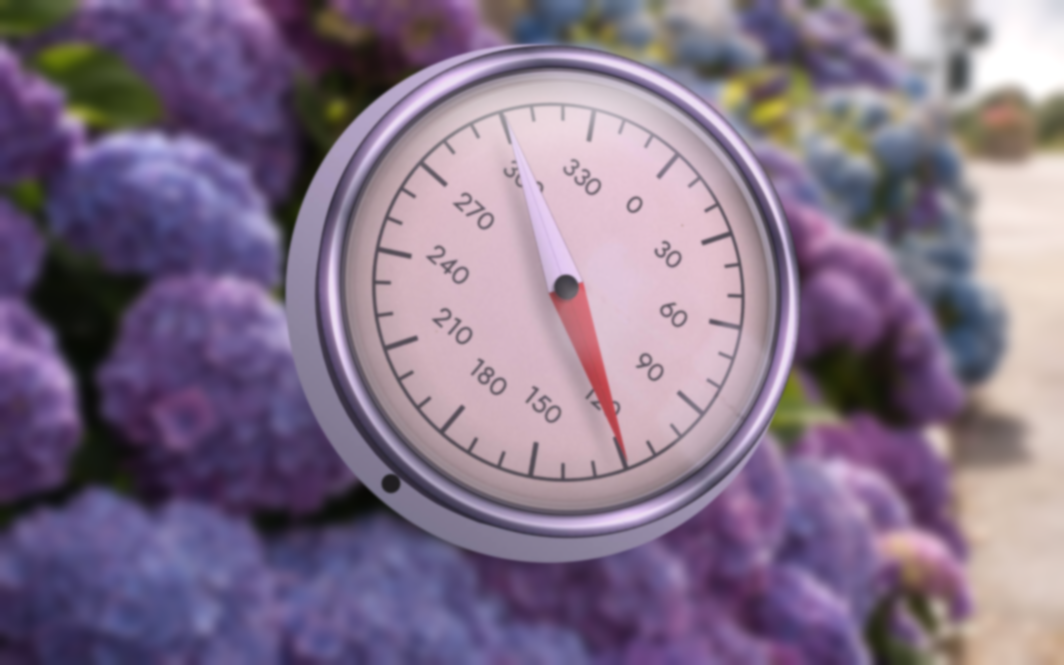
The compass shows 120 °
